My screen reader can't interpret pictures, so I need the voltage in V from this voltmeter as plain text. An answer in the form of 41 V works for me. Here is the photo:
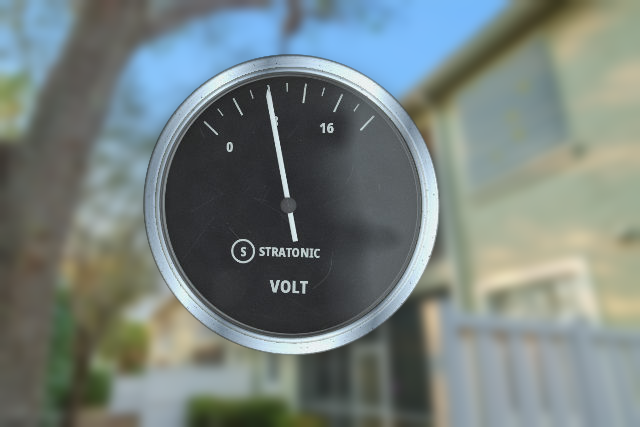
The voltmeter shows 8 V
